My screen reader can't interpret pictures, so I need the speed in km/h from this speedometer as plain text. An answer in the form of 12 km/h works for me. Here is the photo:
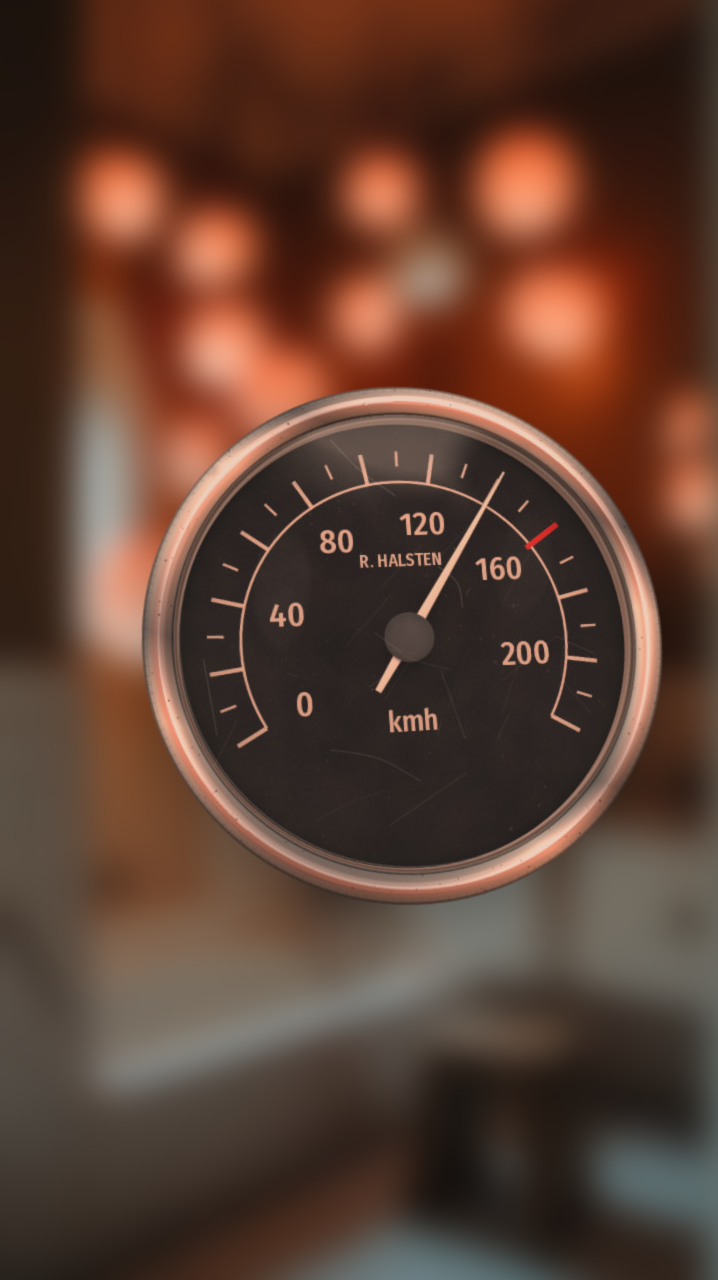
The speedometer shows 140 km/h
